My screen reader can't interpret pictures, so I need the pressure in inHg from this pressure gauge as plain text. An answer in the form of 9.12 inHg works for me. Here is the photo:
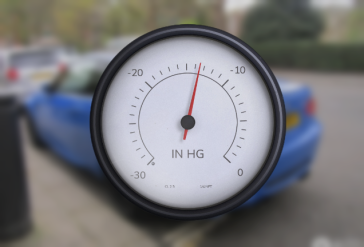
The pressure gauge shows -13.5 inHg
